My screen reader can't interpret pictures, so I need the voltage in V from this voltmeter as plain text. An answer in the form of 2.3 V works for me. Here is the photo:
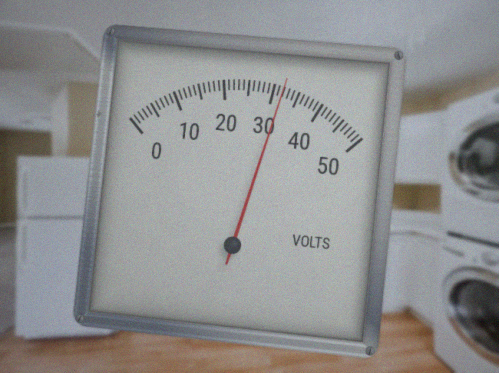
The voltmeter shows 32 V
